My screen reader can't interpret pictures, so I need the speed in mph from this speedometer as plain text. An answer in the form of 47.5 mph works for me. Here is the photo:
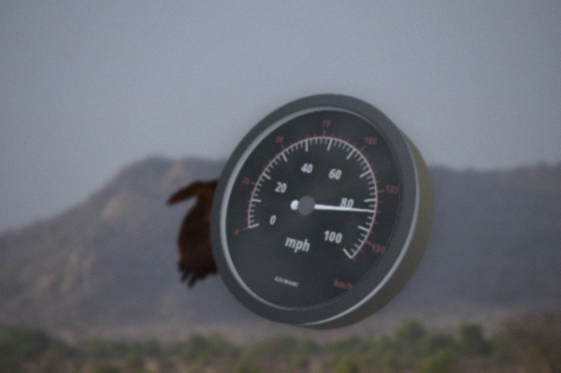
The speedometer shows 84 mph
